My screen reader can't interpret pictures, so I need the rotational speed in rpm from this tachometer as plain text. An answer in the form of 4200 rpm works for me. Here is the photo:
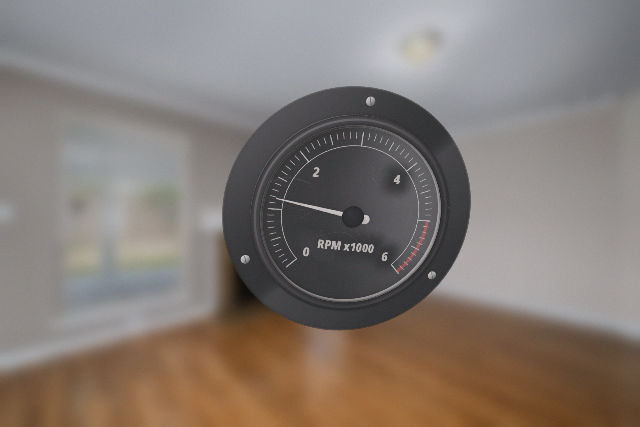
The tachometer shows 1200 rpm
